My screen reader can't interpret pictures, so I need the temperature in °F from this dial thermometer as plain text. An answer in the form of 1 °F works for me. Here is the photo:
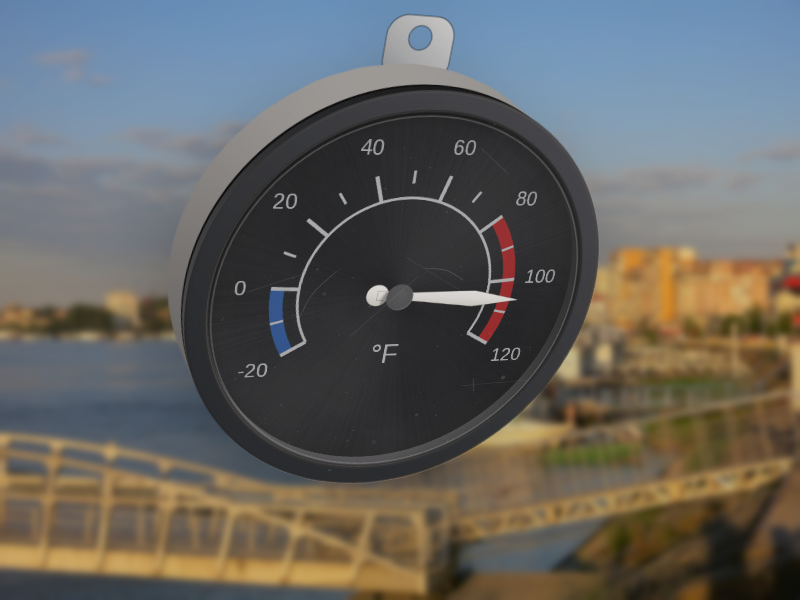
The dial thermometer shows 105 °F
